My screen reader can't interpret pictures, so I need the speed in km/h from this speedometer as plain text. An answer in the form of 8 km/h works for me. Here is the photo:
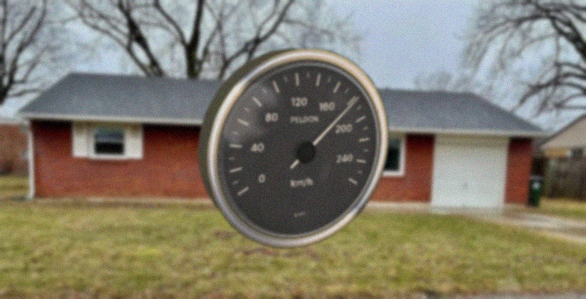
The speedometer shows 180 km/h
